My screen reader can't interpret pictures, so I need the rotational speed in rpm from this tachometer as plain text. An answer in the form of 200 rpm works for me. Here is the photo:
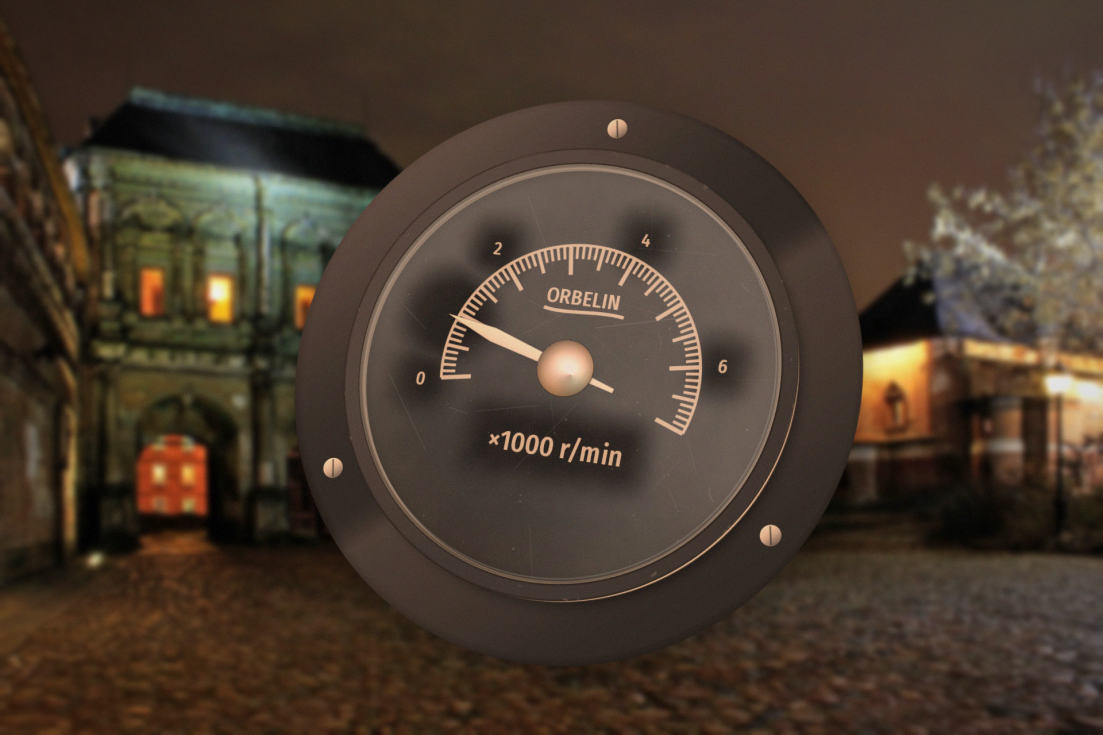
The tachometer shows 900 rpm
